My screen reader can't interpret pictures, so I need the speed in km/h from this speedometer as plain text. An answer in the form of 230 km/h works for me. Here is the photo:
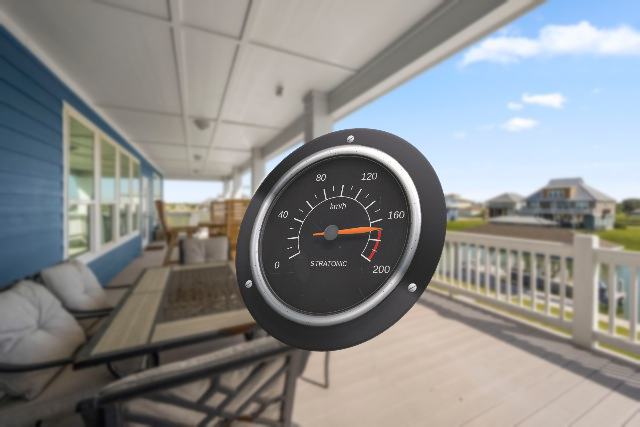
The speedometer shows 170 km/h
